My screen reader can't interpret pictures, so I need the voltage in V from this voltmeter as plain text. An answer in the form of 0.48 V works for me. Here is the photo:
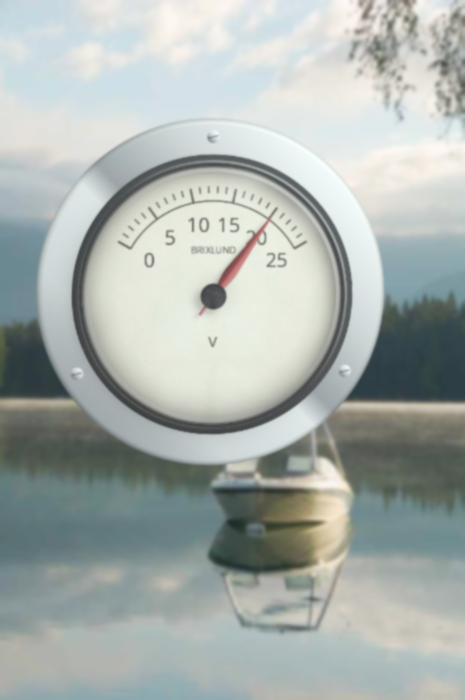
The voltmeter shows 20 V
